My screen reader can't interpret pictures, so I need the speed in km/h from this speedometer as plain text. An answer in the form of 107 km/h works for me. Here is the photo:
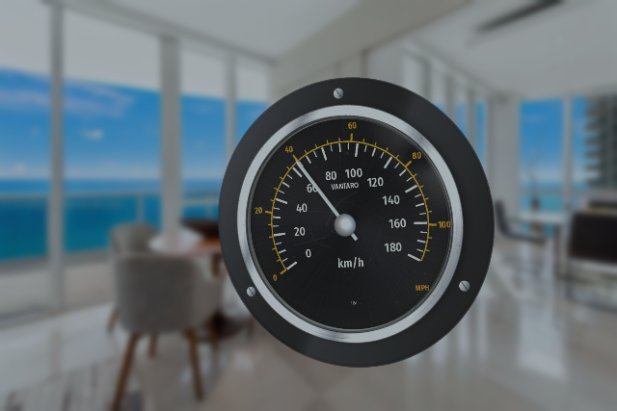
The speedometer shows 65 km/h
